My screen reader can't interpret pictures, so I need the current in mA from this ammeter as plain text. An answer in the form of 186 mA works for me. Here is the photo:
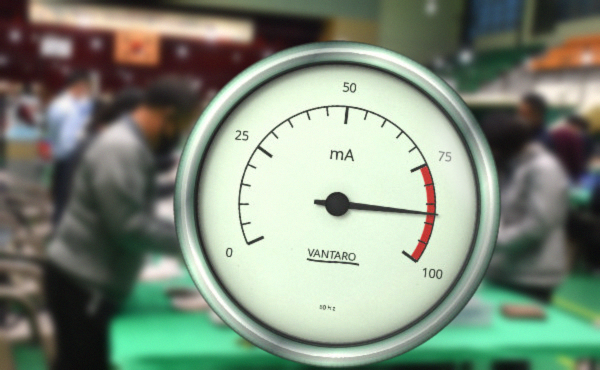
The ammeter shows 87.5 mA
